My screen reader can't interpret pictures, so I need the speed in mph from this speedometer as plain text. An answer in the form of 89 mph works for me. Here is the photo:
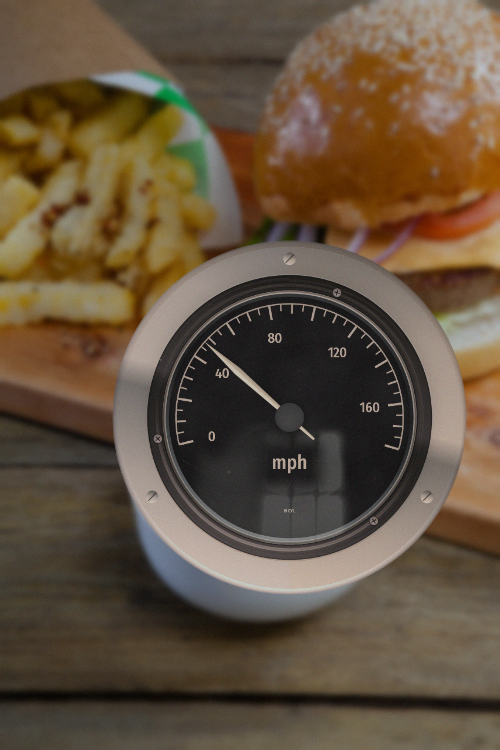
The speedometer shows 47.5 mph
